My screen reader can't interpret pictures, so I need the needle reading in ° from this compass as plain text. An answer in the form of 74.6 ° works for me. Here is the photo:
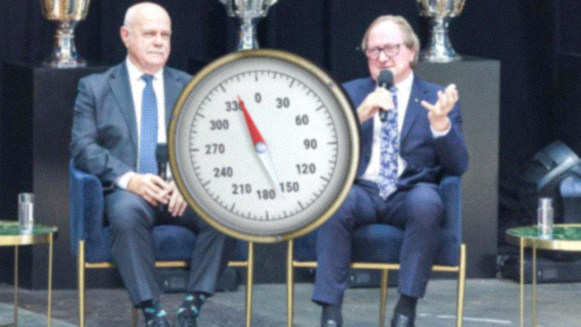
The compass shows 340 °
